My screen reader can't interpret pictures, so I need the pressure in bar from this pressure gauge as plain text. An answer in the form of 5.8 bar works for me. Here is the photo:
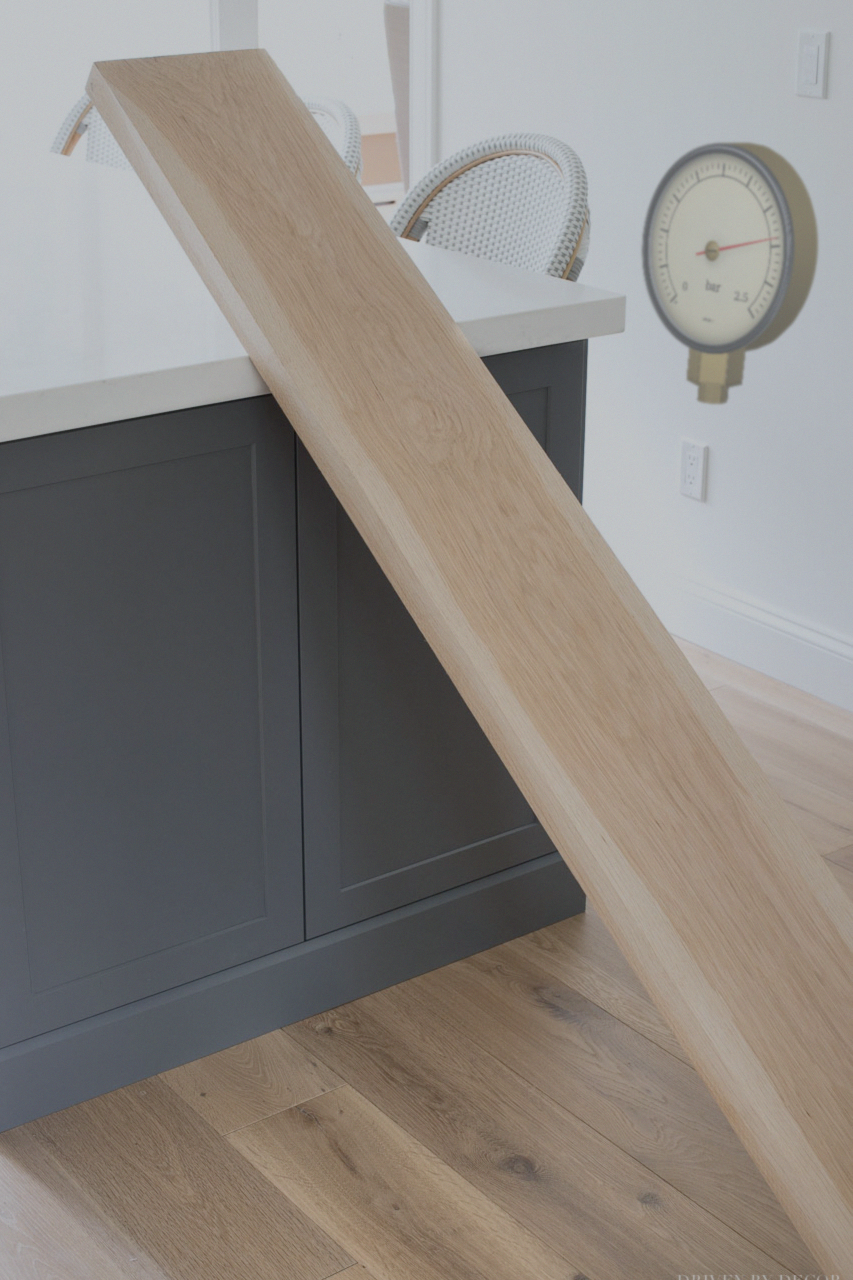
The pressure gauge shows 1.95 bar
